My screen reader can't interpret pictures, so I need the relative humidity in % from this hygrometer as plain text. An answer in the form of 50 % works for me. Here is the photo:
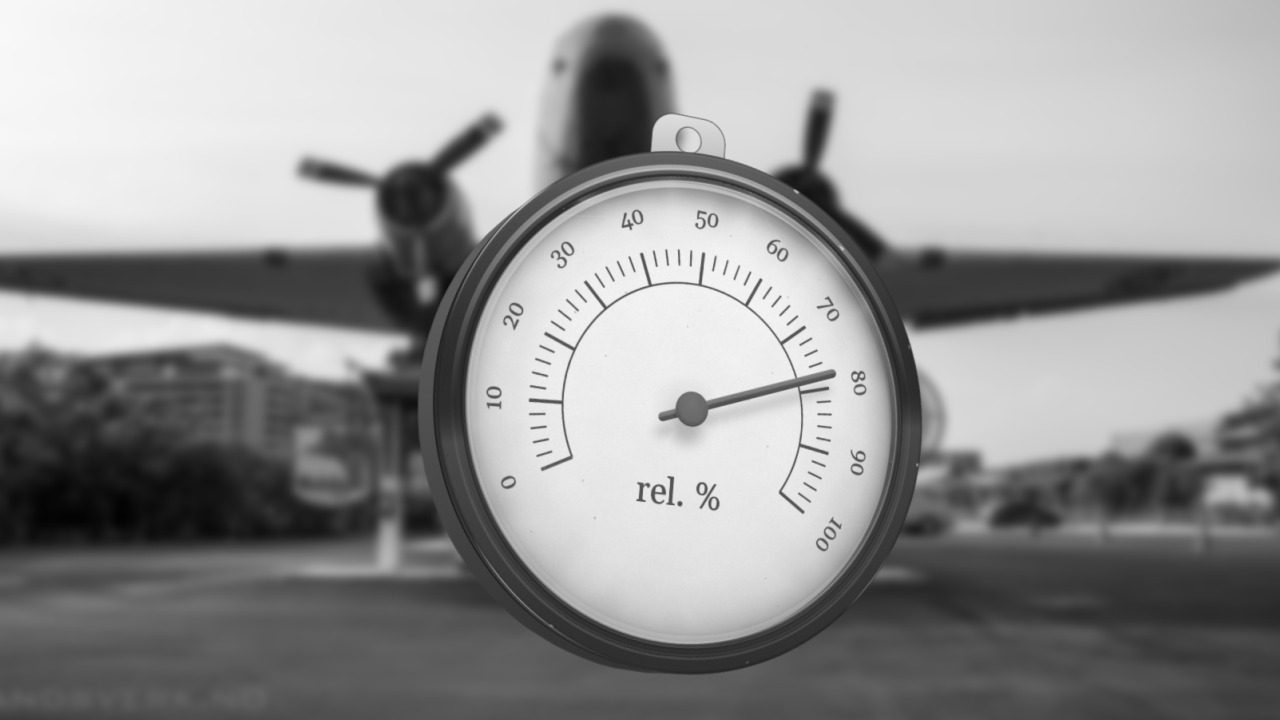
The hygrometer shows 78 %
